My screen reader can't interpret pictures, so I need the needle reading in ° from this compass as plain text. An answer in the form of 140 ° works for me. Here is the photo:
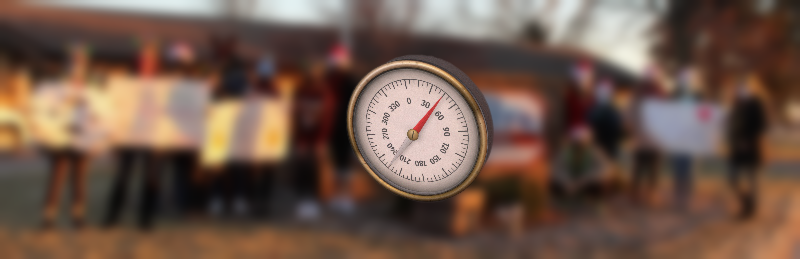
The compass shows 45 °
